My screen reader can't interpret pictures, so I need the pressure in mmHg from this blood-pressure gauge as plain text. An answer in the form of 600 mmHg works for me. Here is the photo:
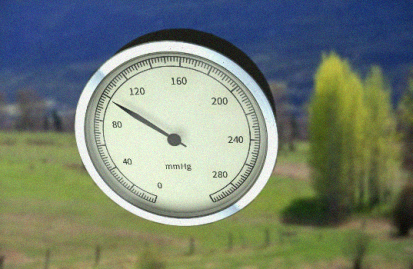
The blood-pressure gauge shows 100 mmHg
